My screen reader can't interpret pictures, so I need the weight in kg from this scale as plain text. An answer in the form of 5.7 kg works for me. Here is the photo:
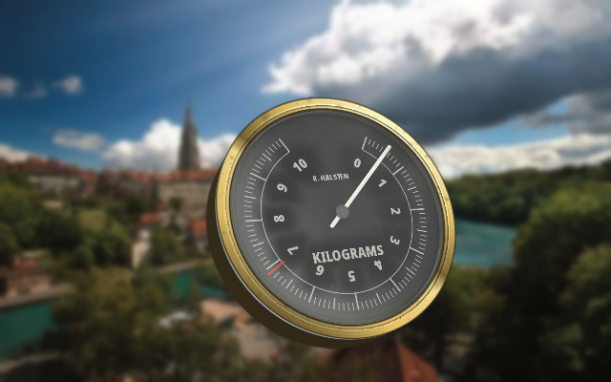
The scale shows 0.5 kg
